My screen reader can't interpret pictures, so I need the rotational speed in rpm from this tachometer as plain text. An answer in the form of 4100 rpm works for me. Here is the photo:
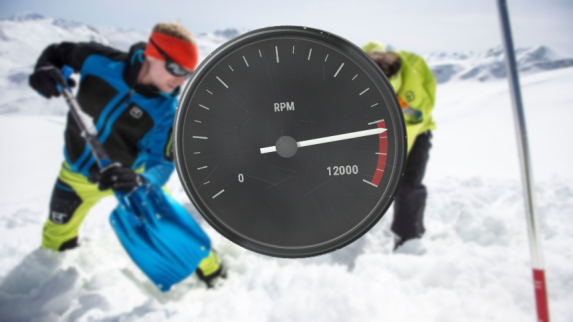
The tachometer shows 10250 rpm
